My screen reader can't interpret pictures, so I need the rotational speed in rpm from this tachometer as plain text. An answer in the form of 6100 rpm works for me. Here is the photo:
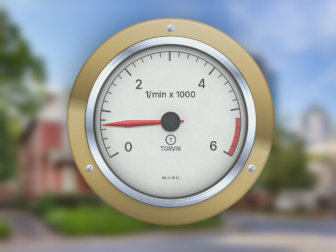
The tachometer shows 700 rpm
